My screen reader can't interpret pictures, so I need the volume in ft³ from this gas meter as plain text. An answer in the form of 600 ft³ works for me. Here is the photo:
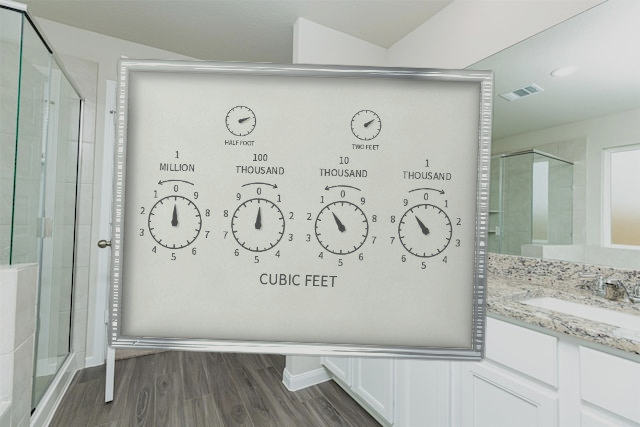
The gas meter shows 900 ft³
